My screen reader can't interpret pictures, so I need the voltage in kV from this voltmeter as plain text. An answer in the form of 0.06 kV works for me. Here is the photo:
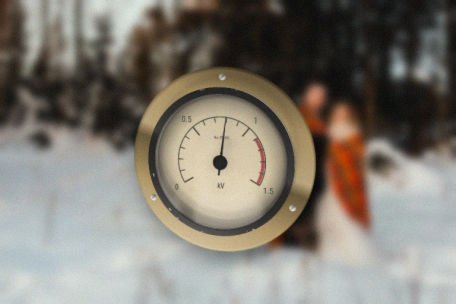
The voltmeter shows 0.8 kV
